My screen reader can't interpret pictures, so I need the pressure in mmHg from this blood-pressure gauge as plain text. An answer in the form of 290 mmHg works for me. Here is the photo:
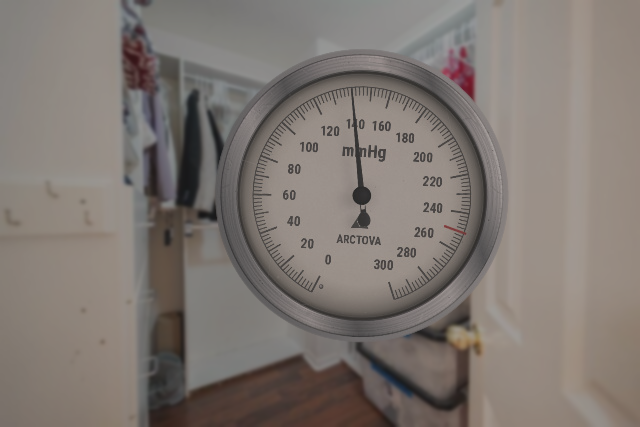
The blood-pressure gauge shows 140 mmHg
